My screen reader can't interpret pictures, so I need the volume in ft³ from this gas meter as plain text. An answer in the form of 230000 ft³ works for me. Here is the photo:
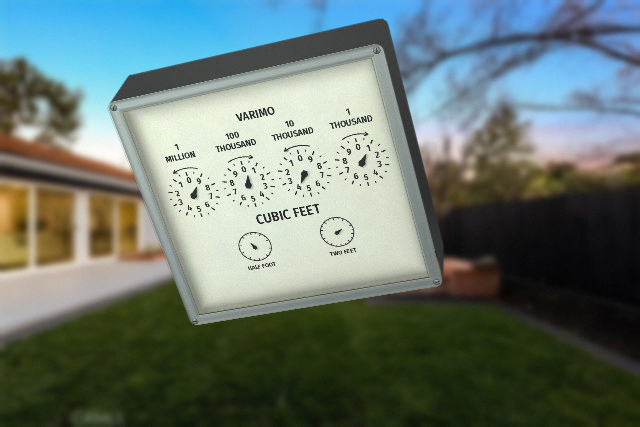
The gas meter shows 904100 ft³
